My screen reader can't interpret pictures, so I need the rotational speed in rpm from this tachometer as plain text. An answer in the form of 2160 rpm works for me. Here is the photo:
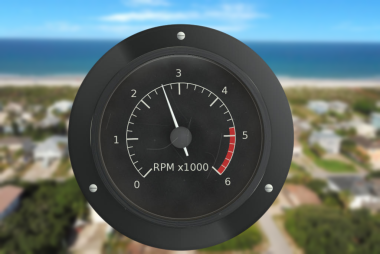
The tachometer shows 2600 rpm
